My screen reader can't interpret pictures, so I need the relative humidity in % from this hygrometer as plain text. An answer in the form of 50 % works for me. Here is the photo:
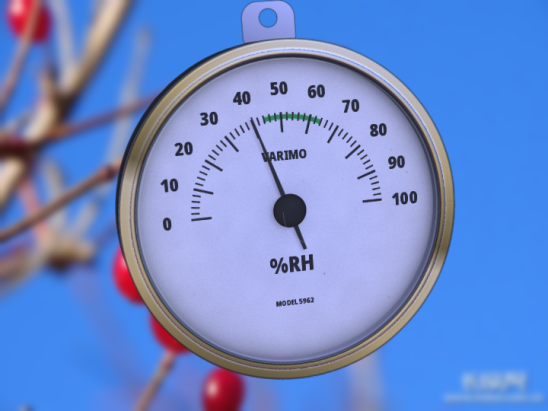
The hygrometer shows 40 %
